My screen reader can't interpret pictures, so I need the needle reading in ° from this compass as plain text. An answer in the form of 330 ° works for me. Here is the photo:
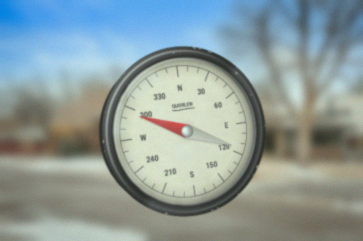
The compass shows 295 °
